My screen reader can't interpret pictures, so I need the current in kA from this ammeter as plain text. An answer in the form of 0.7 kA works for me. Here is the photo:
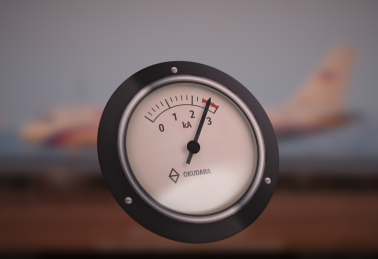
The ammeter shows 2.6 kA
